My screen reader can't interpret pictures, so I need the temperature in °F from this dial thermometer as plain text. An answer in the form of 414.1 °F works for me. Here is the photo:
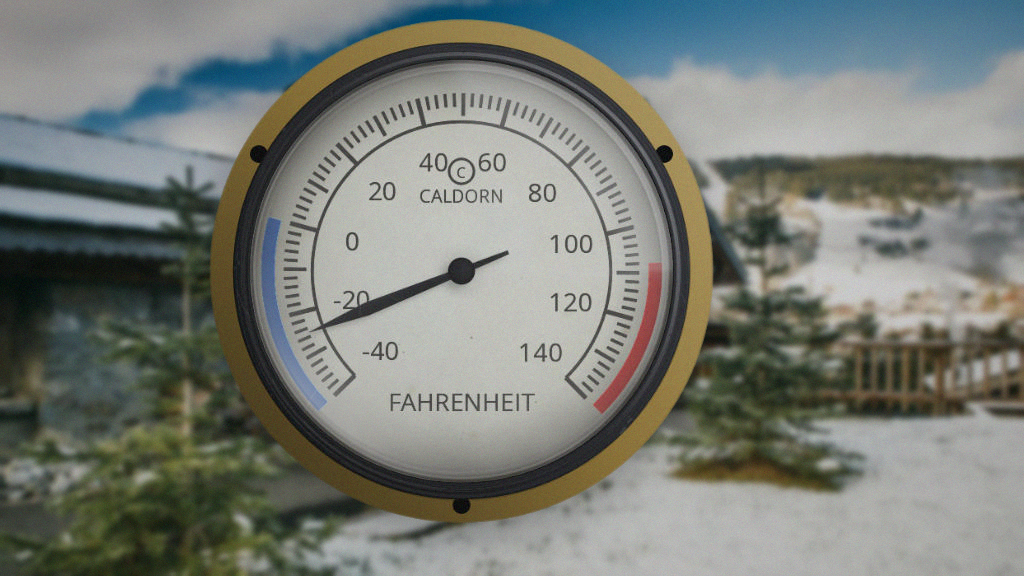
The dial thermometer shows -25 °F
